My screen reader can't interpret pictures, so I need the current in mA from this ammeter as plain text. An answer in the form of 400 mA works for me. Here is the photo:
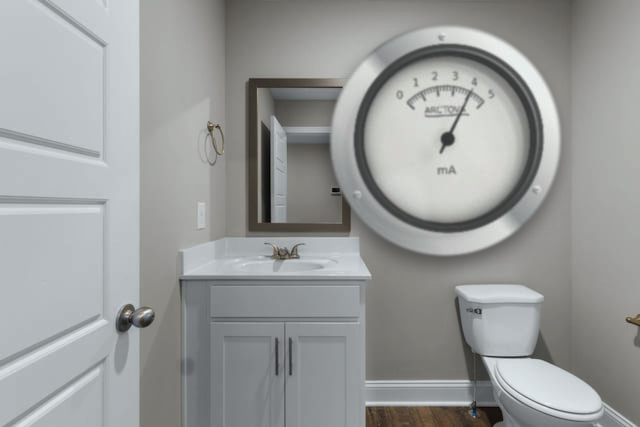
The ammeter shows 4 mA
